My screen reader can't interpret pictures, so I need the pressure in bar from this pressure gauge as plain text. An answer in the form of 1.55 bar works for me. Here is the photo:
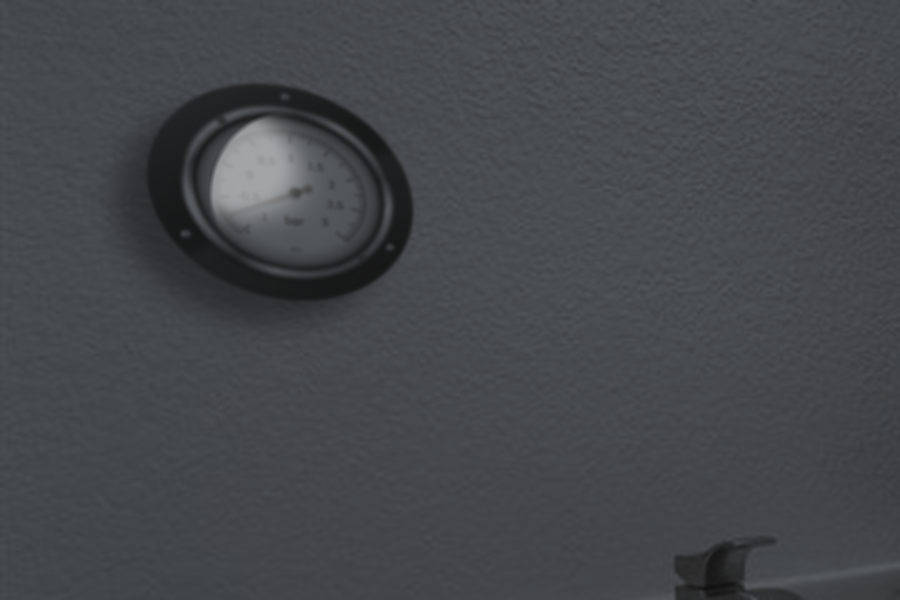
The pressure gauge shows -0.75 bar
